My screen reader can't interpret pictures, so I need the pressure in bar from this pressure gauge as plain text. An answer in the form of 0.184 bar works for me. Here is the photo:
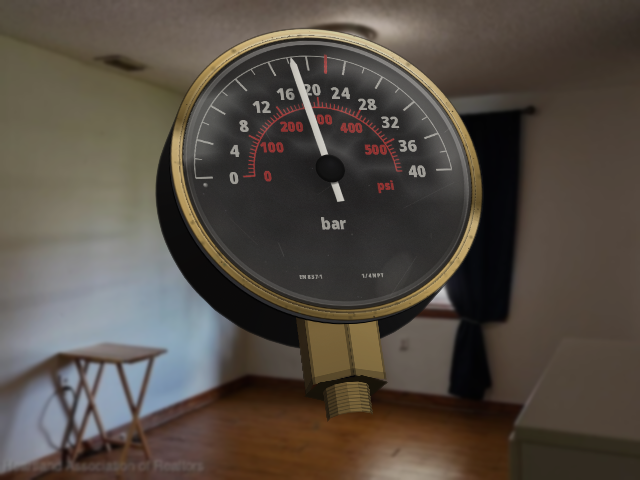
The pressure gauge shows 18 bar
